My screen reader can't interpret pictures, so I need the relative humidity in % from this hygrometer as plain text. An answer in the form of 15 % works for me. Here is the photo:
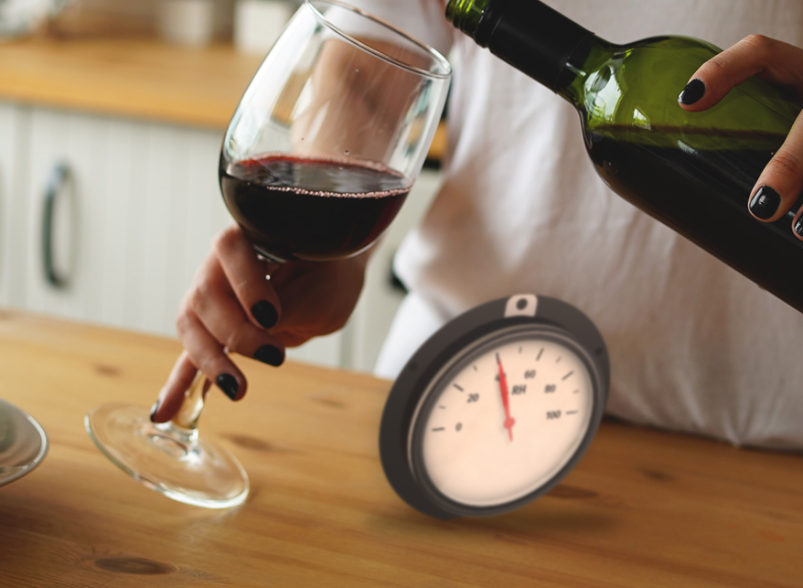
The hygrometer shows 40 %
